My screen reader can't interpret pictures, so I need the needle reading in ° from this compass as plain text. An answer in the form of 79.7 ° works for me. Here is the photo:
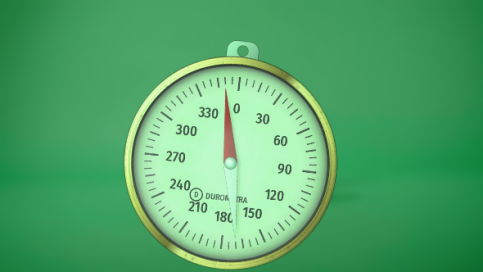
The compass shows 350 °
